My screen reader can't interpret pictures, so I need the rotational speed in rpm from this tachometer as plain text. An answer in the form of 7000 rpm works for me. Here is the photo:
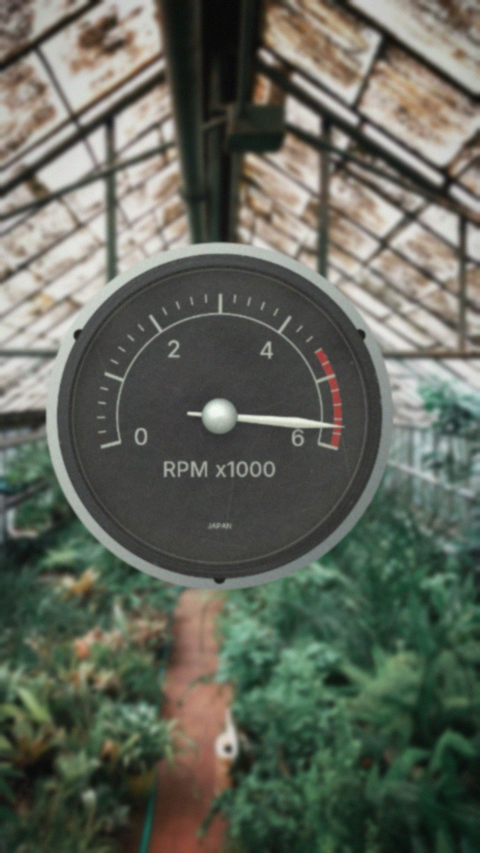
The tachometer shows 5700 rpm
